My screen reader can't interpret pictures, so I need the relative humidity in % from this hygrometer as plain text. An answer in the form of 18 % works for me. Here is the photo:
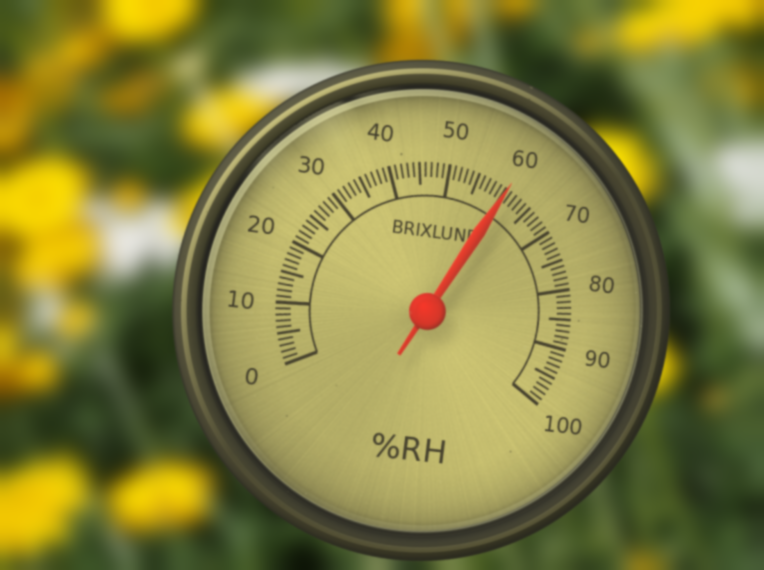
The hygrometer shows 60 %
